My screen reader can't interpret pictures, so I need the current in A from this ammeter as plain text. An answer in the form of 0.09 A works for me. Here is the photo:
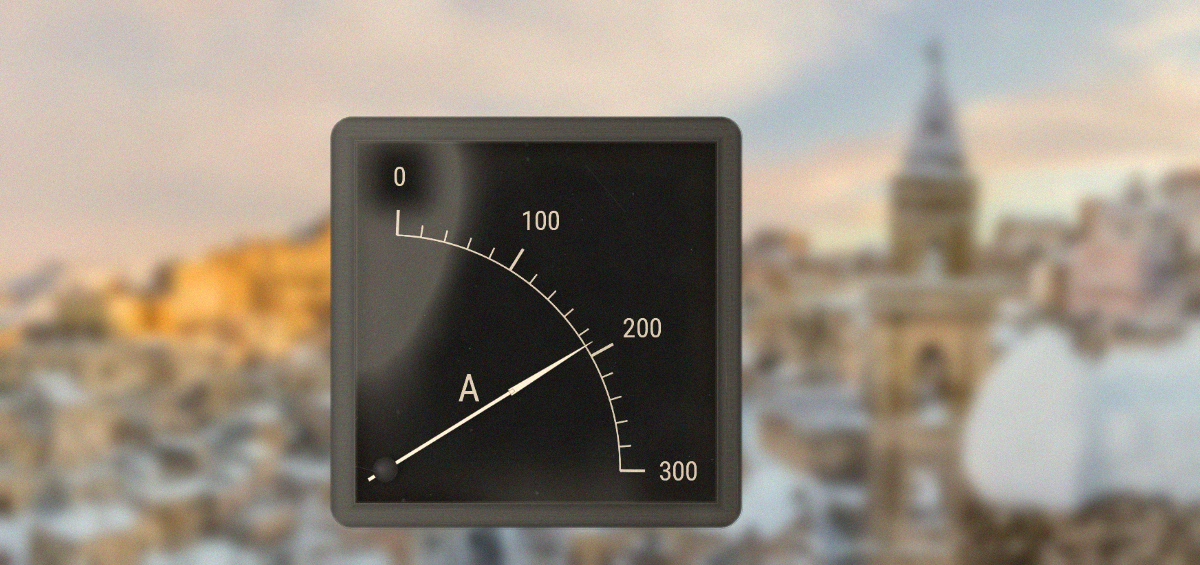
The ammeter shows 190 A
